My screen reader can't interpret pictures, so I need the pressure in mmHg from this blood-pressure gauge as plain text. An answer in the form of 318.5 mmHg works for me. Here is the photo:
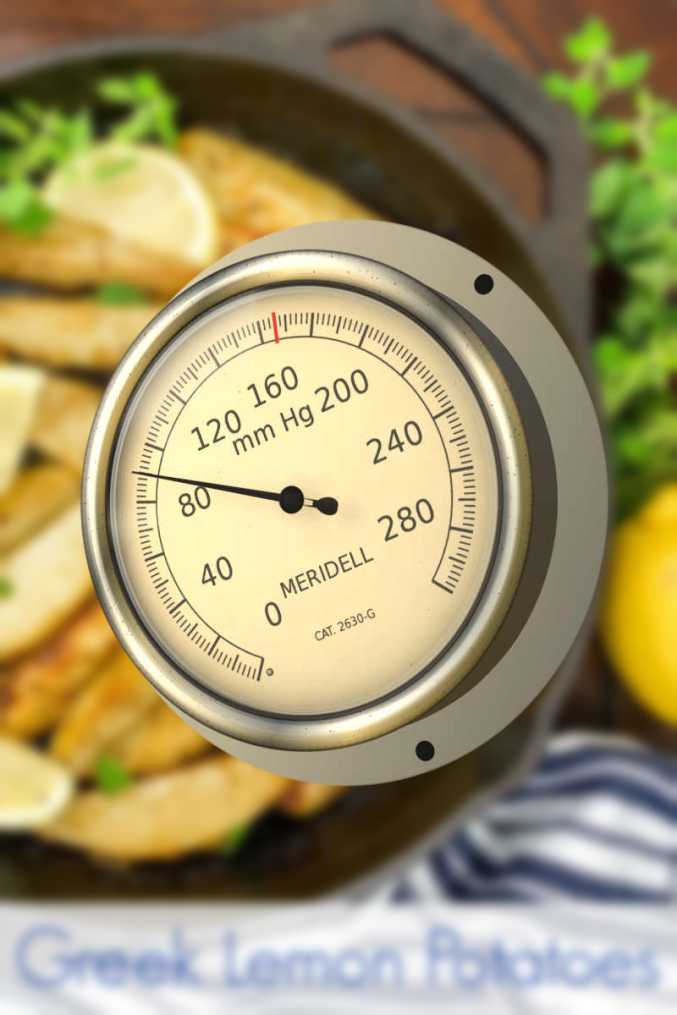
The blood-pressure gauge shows 90 mmHg
